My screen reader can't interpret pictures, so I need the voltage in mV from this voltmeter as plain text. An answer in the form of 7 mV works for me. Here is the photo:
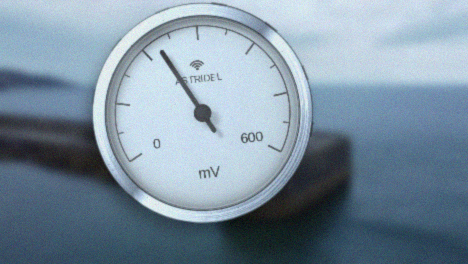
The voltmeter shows 225 mV
